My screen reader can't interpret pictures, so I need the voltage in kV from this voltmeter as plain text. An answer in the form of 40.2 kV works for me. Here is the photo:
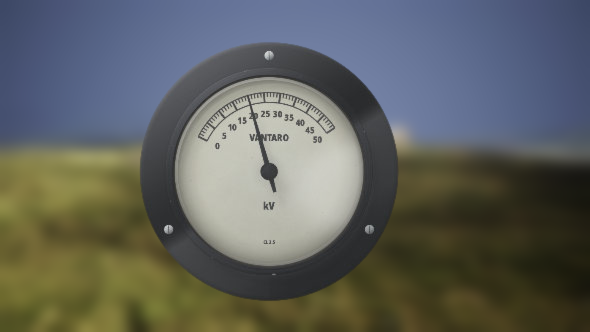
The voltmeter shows 20 kV
